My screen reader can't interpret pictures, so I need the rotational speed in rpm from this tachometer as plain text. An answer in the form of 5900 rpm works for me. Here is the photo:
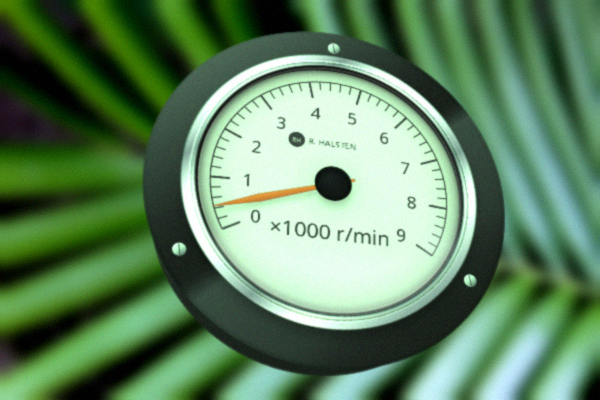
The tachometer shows 400 rpm
